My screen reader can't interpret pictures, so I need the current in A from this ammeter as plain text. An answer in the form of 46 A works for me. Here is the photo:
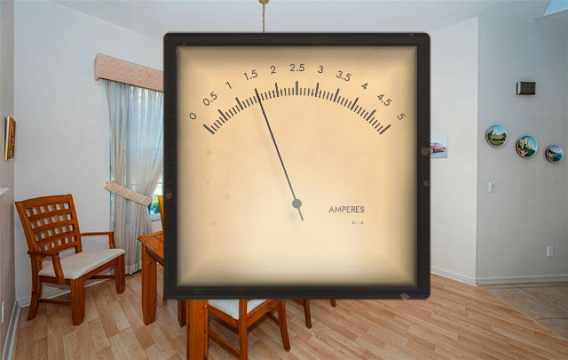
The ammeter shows 1.5 A
